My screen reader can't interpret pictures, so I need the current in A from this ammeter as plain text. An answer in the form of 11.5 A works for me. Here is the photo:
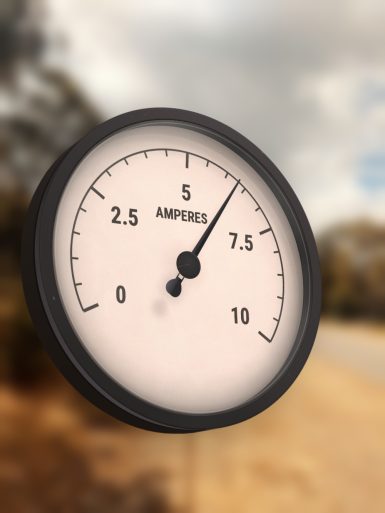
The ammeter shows 6.25 A
